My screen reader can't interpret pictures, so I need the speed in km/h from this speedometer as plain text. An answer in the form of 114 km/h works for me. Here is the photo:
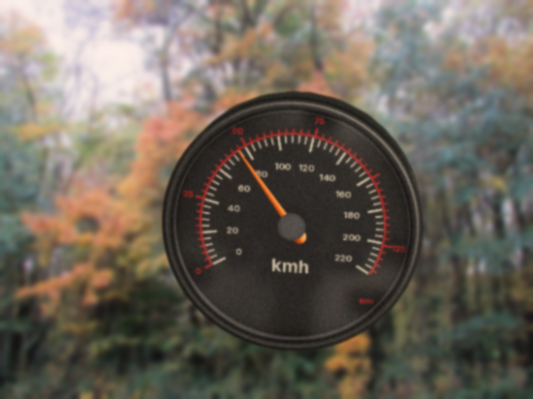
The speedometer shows 76 km/h
